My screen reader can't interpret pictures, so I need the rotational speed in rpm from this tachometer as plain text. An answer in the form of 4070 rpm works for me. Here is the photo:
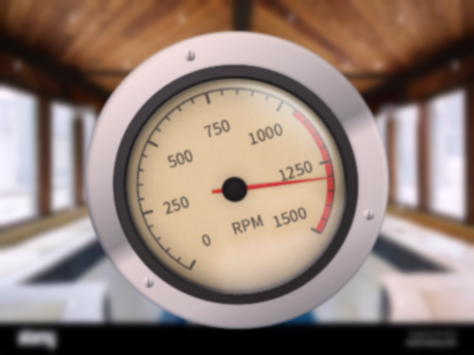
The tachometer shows 1300 rpm
